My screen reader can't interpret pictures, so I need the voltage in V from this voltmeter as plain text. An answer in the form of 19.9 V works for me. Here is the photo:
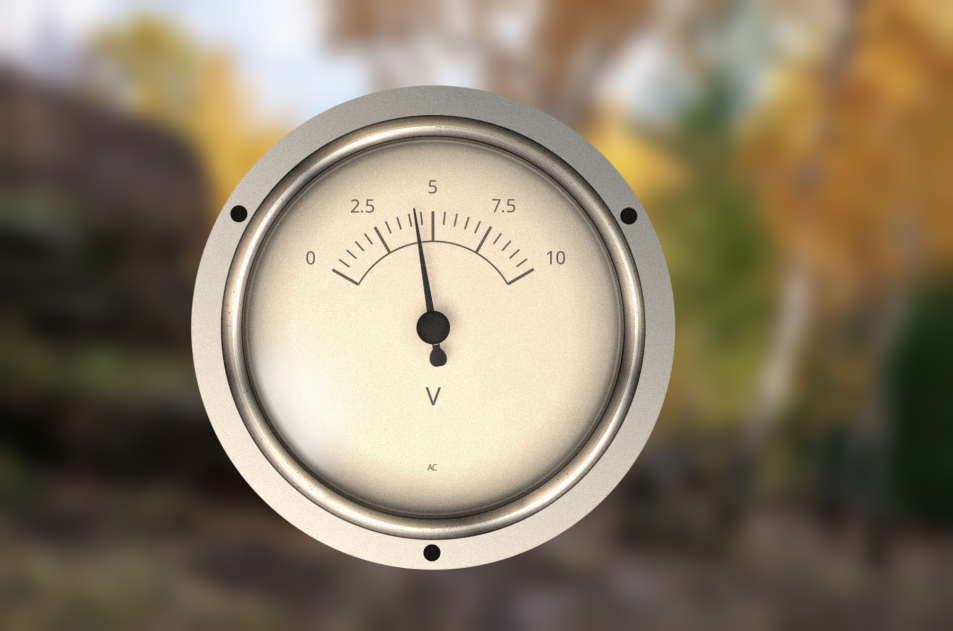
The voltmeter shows 4.25 V
